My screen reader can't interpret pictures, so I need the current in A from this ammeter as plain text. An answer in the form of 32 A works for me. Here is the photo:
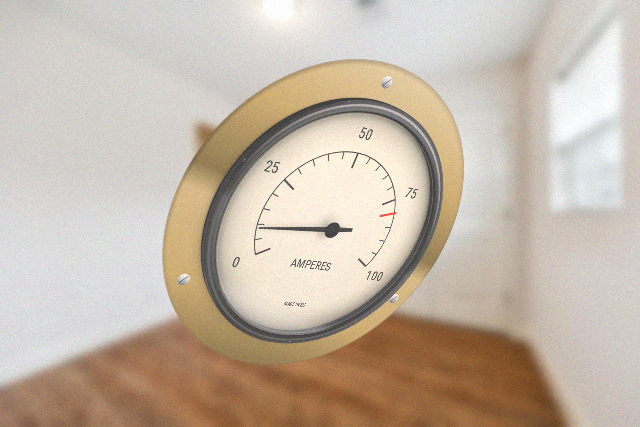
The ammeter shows 10 A
